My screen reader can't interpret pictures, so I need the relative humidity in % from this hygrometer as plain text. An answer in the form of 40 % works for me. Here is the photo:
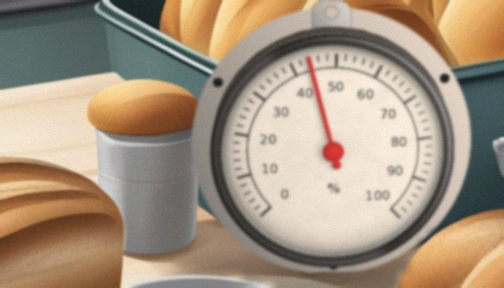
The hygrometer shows 44 %
